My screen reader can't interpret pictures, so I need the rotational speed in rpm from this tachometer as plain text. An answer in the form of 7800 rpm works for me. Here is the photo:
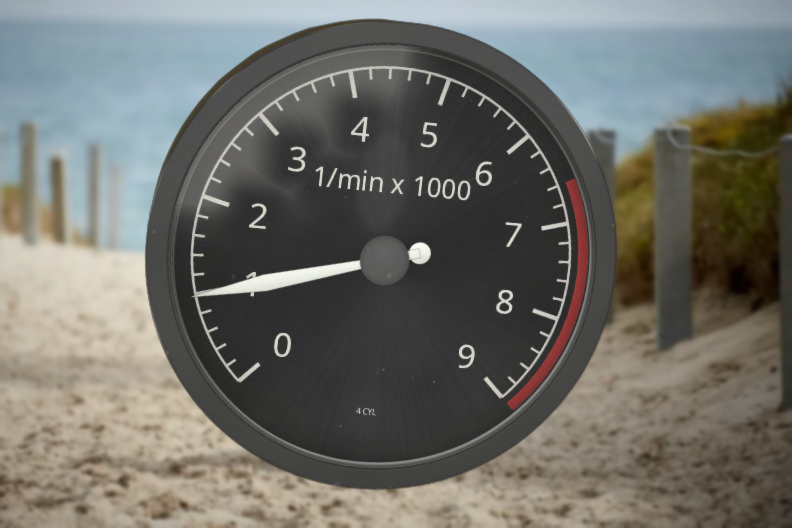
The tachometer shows 1000 rpm
